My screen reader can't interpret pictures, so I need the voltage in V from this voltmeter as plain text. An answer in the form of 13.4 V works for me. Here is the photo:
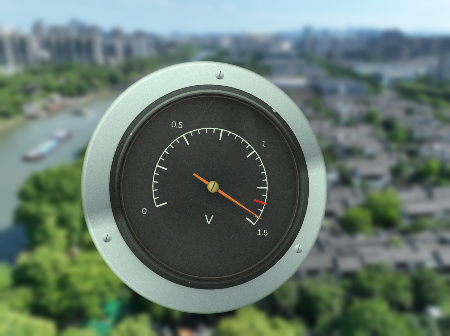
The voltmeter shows 1.45 V
